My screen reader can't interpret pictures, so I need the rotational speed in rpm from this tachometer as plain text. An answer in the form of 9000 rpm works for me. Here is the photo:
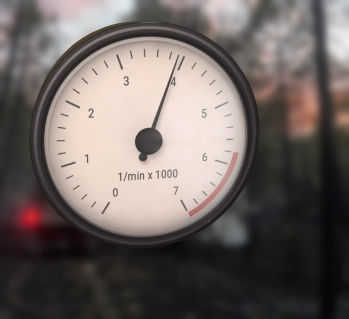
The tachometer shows 3900 rpm
